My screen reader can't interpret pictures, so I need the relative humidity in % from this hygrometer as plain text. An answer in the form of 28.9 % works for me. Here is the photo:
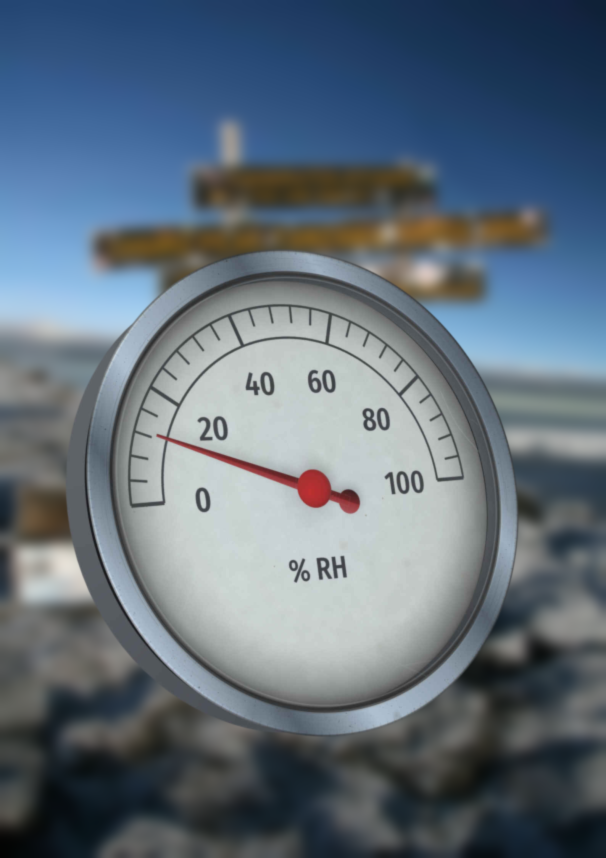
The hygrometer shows 12 %
